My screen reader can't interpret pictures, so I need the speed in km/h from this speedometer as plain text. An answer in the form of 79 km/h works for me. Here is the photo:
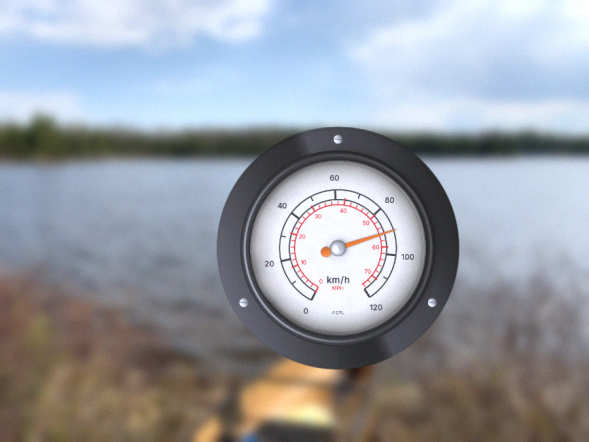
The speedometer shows 90 km/h
